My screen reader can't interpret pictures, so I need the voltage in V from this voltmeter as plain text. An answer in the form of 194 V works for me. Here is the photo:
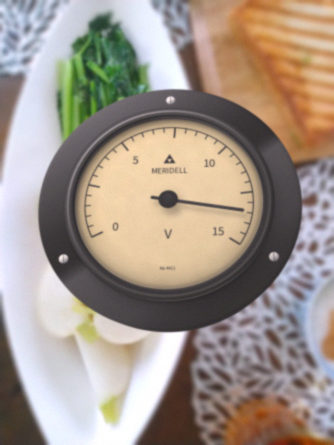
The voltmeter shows 13.5 V
